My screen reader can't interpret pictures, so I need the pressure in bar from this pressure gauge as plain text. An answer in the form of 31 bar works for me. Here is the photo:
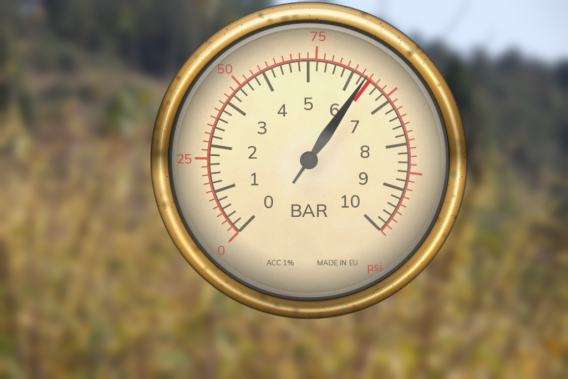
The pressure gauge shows 6.3 bar
